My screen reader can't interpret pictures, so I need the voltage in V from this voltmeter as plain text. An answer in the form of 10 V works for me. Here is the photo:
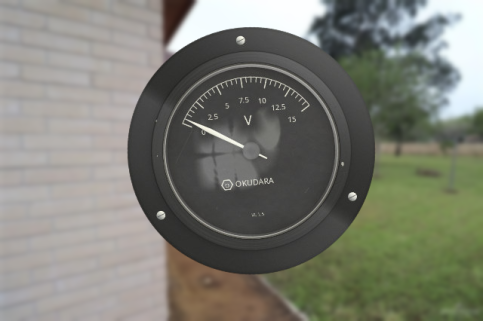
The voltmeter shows 0.5 V
